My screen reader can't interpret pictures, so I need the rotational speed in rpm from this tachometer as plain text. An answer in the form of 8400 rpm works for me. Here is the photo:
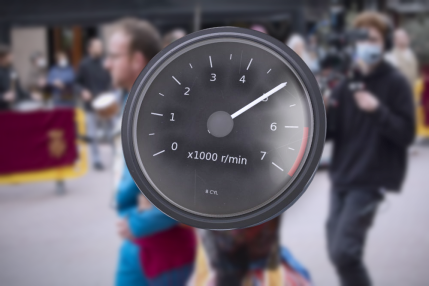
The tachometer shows 5000 rpm
